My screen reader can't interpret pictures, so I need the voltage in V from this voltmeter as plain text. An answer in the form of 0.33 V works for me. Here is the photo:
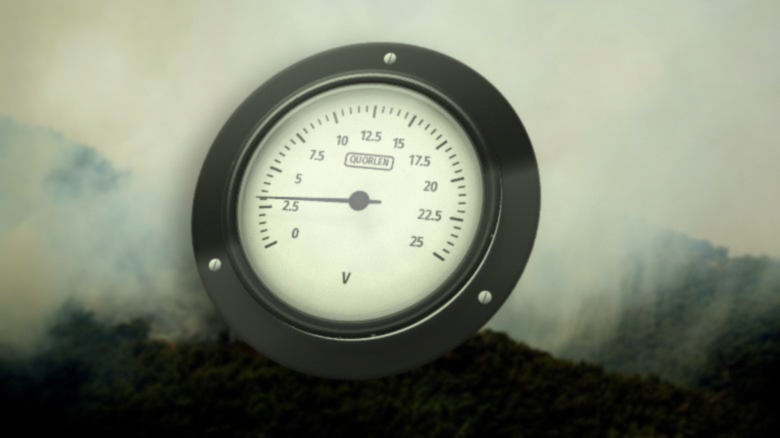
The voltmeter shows 3 V
